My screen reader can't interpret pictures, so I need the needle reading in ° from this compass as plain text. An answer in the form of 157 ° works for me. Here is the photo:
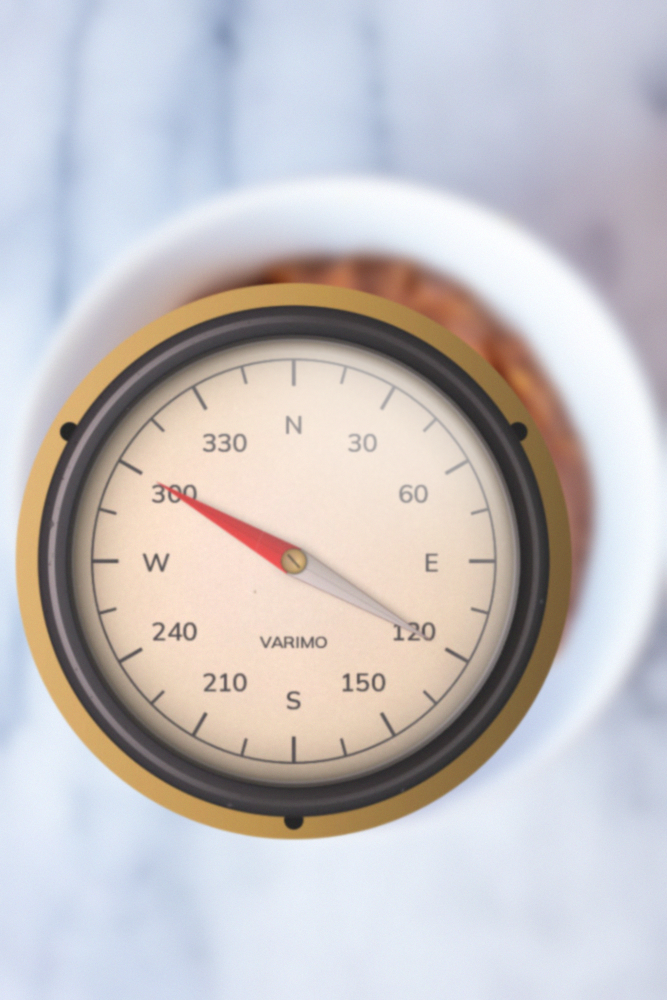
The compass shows 300 °
